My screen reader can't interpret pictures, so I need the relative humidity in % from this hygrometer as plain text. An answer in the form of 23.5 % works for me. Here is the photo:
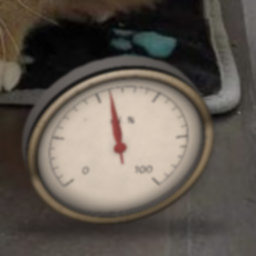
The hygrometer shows 44 %
